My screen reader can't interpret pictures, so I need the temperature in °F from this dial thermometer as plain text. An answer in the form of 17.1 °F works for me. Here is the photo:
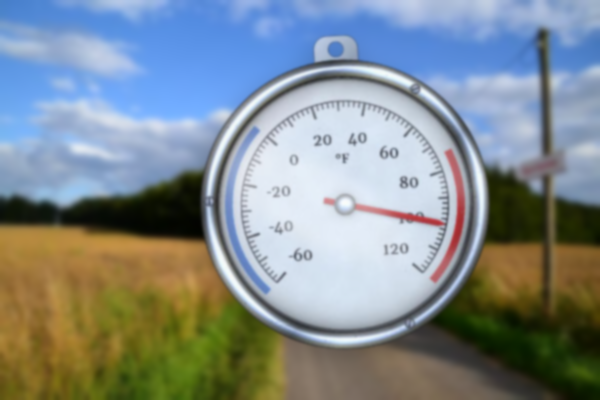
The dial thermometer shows 100 °F
